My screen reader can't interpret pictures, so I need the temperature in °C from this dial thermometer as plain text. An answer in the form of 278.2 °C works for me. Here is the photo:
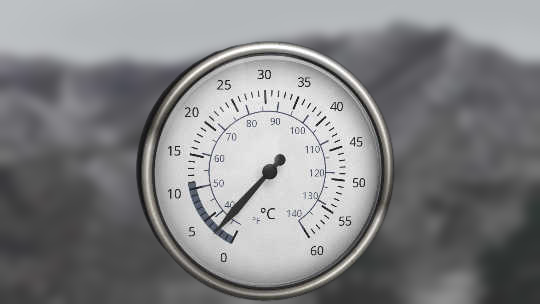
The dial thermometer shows 3 °C
